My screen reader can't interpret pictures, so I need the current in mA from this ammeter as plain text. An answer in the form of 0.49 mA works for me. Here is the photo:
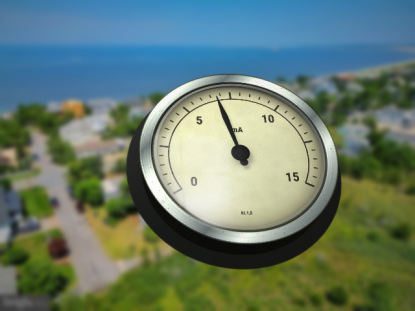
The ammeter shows 6.75 mA
